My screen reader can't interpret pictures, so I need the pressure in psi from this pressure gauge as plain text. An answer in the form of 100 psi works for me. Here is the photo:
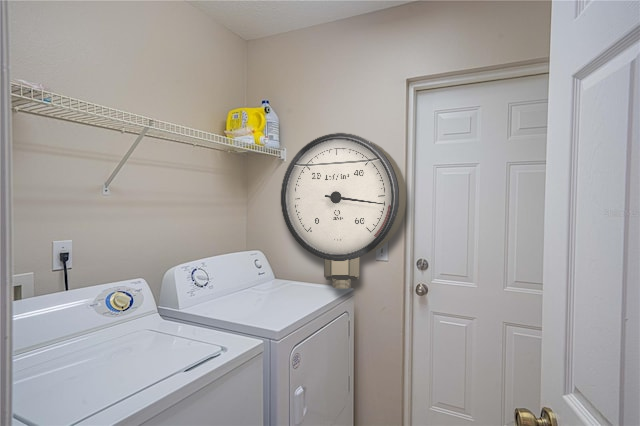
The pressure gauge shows 52 psi
